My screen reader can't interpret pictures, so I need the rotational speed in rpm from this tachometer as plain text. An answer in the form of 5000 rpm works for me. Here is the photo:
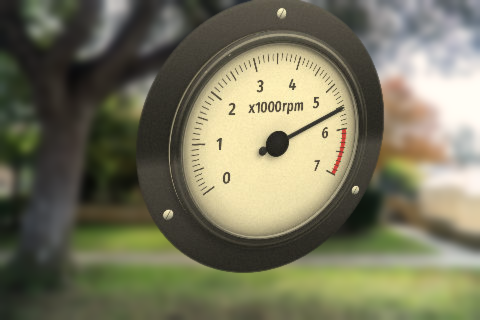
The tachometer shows 5500 rpm
